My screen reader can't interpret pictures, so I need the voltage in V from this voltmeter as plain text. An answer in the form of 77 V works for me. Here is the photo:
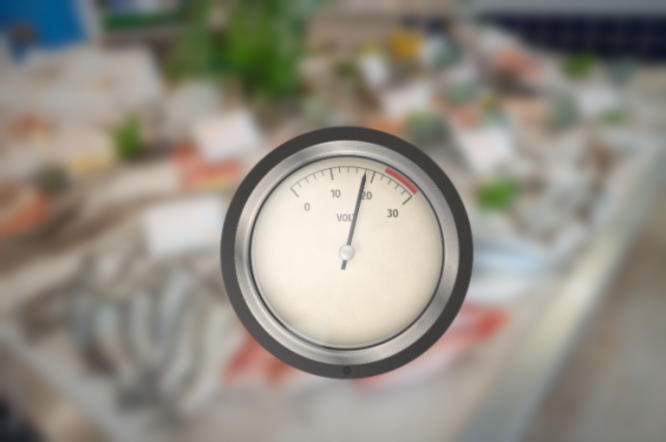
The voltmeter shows 18 V
